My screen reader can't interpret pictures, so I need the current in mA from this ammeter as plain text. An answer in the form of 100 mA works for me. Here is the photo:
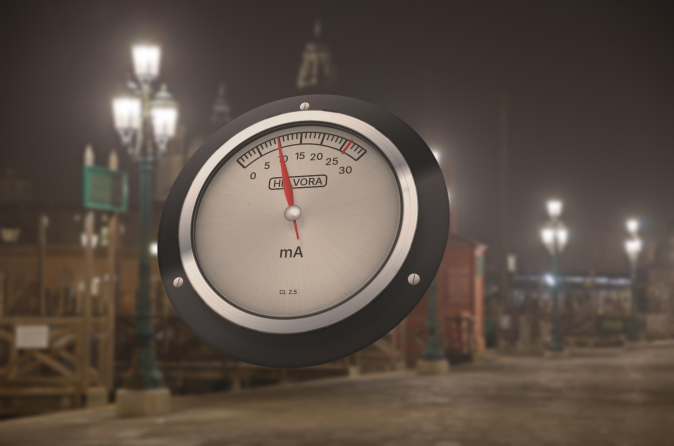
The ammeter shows 10 mA
